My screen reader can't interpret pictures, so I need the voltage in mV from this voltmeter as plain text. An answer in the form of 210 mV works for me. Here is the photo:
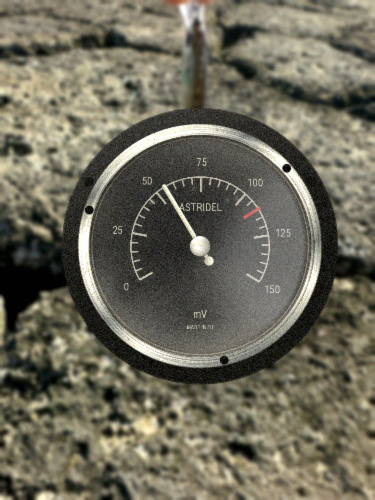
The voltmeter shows 55 mV
